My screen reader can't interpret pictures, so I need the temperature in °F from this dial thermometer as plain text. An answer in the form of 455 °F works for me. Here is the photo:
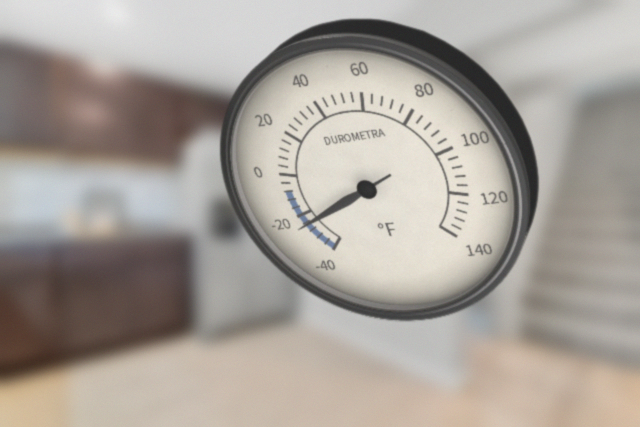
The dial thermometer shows -24 °F
